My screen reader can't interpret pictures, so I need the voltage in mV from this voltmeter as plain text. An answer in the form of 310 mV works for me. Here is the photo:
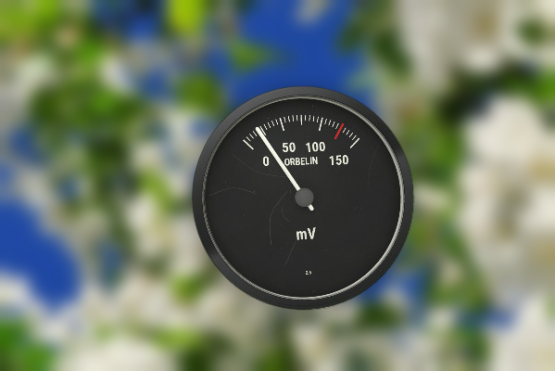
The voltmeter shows 20 mV
